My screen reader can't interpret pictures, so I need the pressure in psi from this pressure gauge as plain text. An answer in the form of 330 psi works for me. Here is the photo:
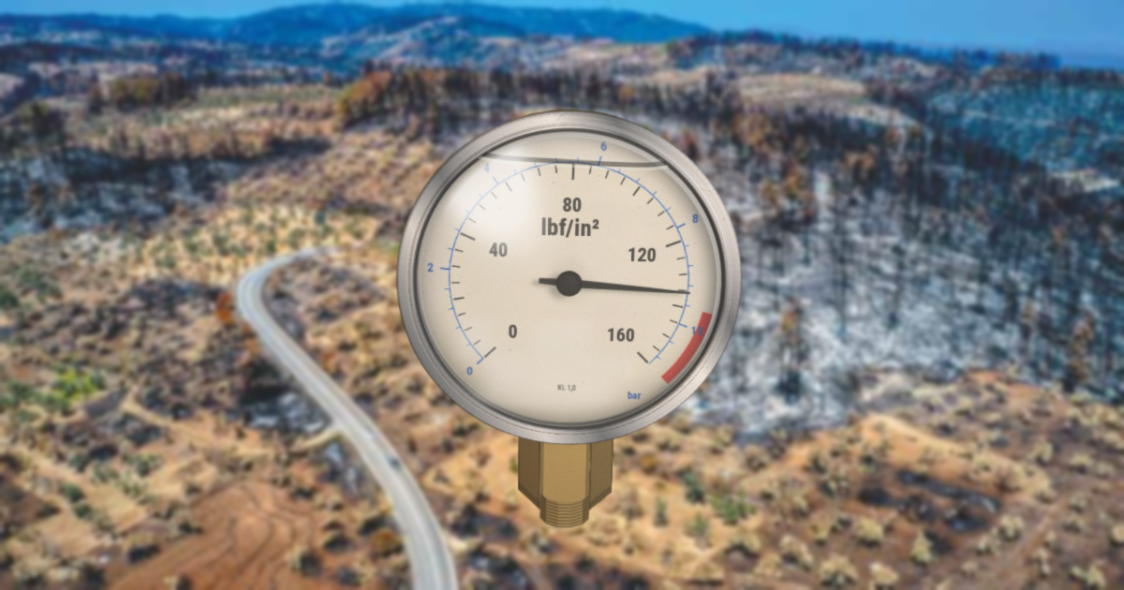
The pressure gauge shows 135 psi
